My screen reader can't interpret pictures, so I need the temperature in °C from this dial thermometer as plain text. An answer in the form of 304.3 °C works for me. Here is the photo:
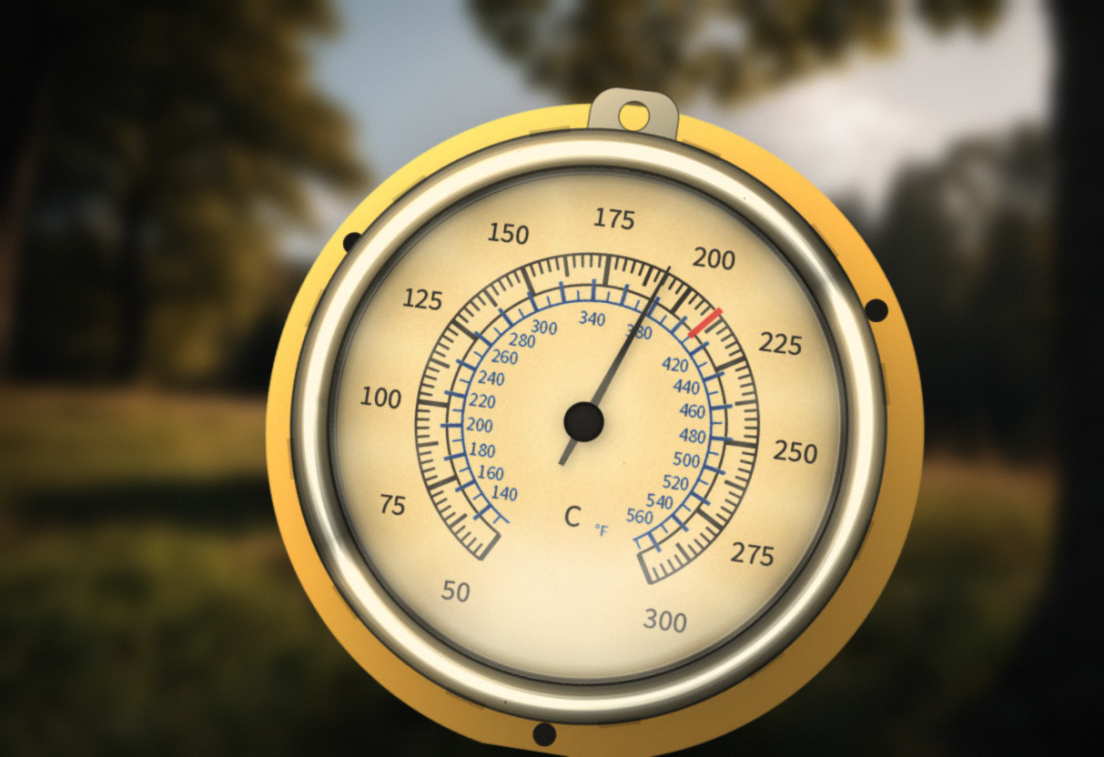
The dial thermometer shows 192.5 °C
